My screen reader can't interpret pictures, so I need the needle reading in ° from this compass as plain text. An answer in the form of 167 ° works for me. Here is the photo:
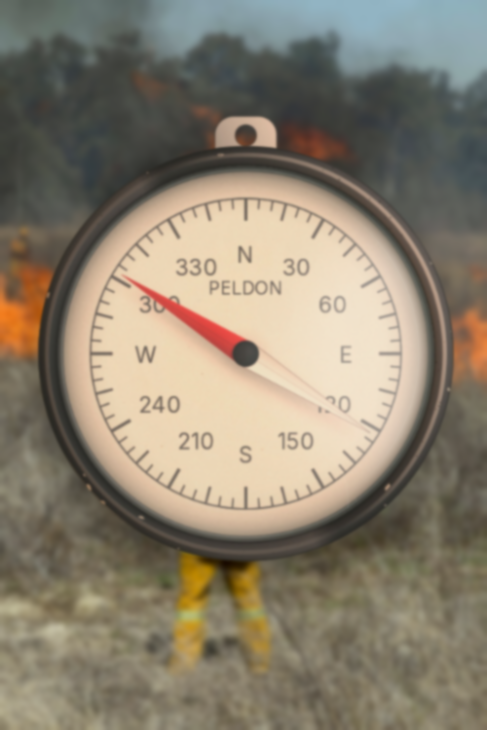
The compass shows 302.5 °
